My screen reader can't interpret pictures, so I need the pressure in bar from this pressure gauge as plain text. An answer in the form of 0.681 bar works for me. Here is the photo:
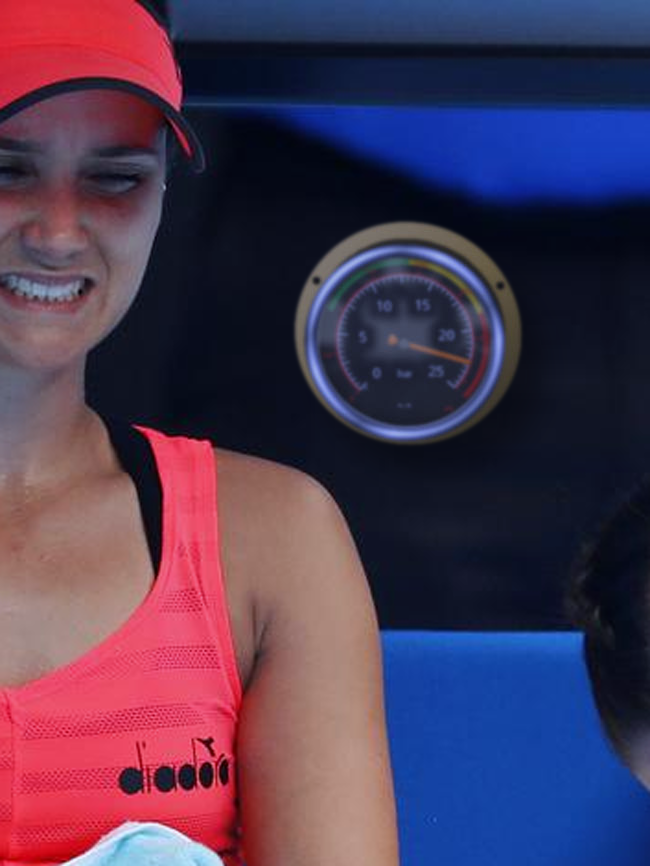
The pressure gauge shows 22.5 bar
